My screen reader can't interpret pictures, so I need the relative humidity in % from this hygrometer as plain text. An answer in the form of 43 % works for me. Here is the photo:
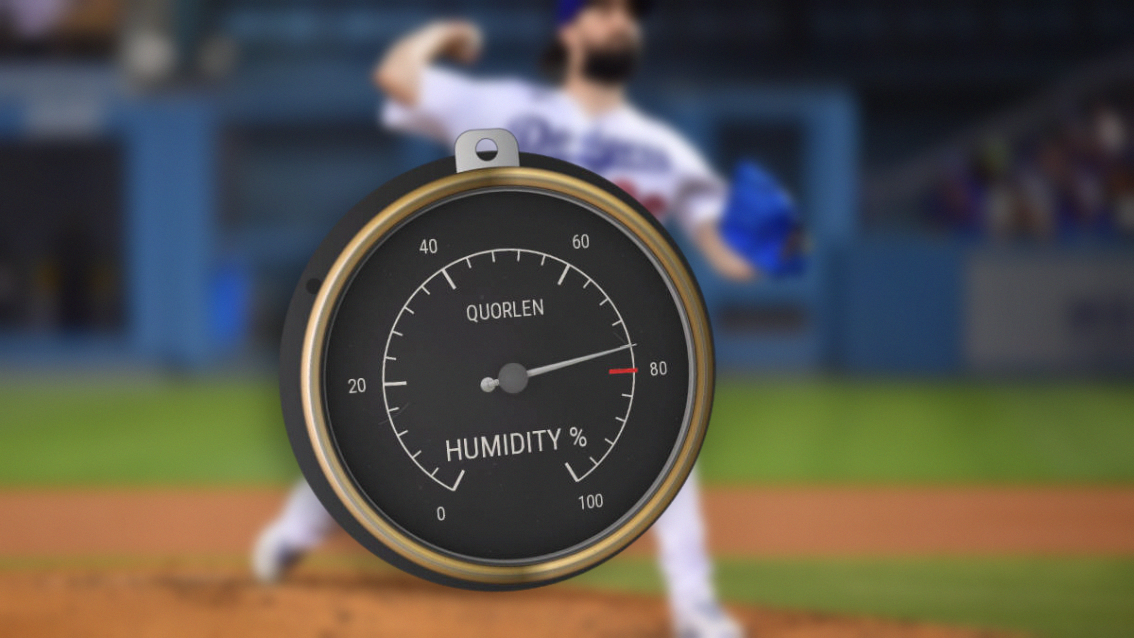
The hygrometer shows 76 %
